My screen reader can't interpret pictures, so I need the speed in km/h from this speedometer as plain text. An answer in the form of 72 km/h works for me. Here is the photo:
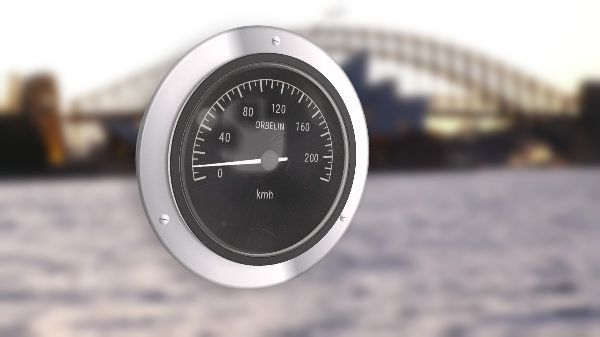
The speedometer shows 10 km/h
